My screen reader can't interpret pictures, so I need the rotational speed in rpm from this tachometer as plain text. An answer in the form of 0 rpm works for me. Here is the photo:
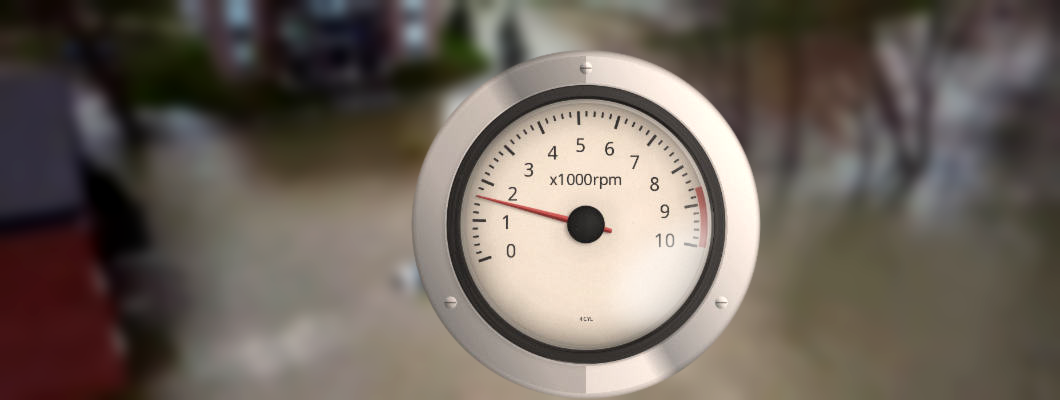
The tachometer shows 1600 rpm
